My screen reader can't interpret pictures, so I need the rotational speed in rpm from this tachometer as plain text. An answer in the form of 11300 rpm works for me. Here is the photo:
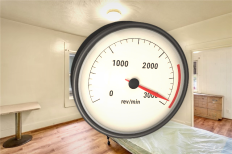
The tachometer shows 2900 rpm
